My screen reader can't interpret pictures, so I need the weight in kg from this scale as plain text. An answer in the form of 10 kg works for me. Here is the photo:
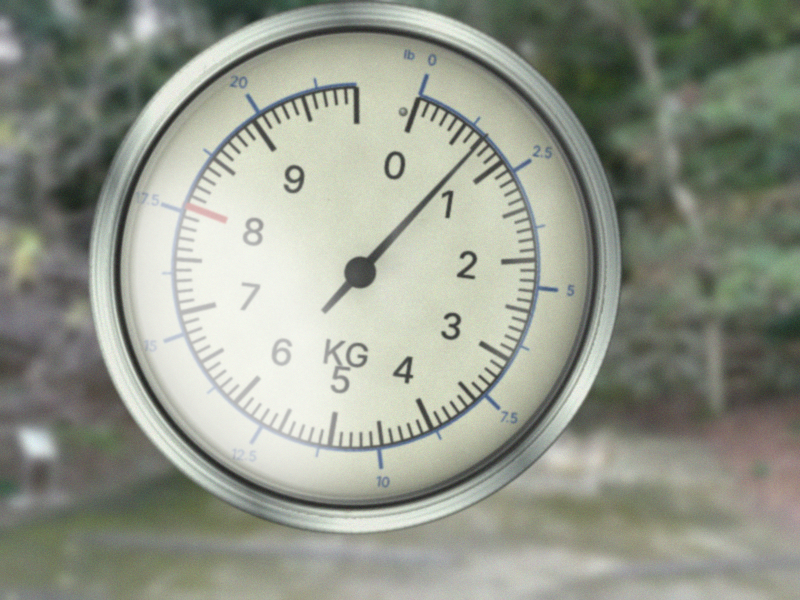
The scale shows 0.7 kg
